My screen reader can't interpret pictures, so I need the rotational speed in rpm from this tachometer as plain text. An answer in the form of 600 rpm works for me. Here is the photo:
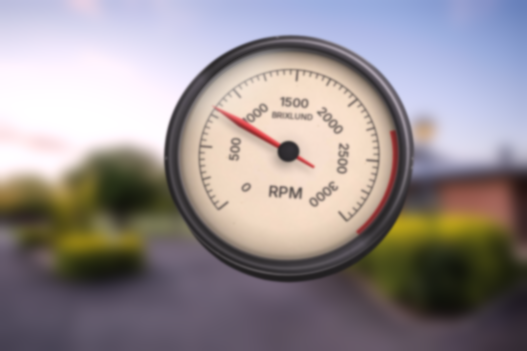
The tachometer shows 800 rpm
